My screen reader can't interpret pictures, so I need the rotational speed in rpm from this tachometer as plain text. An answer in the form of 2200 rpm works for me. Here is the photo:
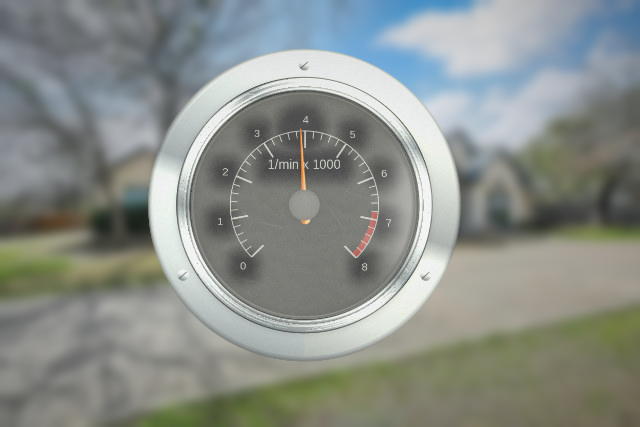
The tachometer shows 3900 rpm
